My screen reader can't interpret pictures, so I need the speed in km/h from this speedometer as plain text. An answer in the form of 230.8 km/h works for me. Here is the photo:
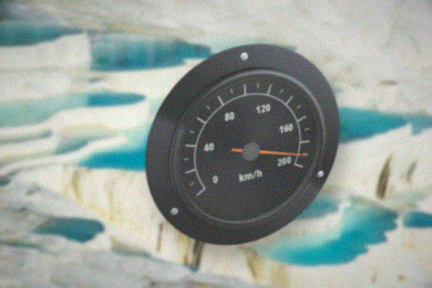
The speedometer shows 190 km/h
